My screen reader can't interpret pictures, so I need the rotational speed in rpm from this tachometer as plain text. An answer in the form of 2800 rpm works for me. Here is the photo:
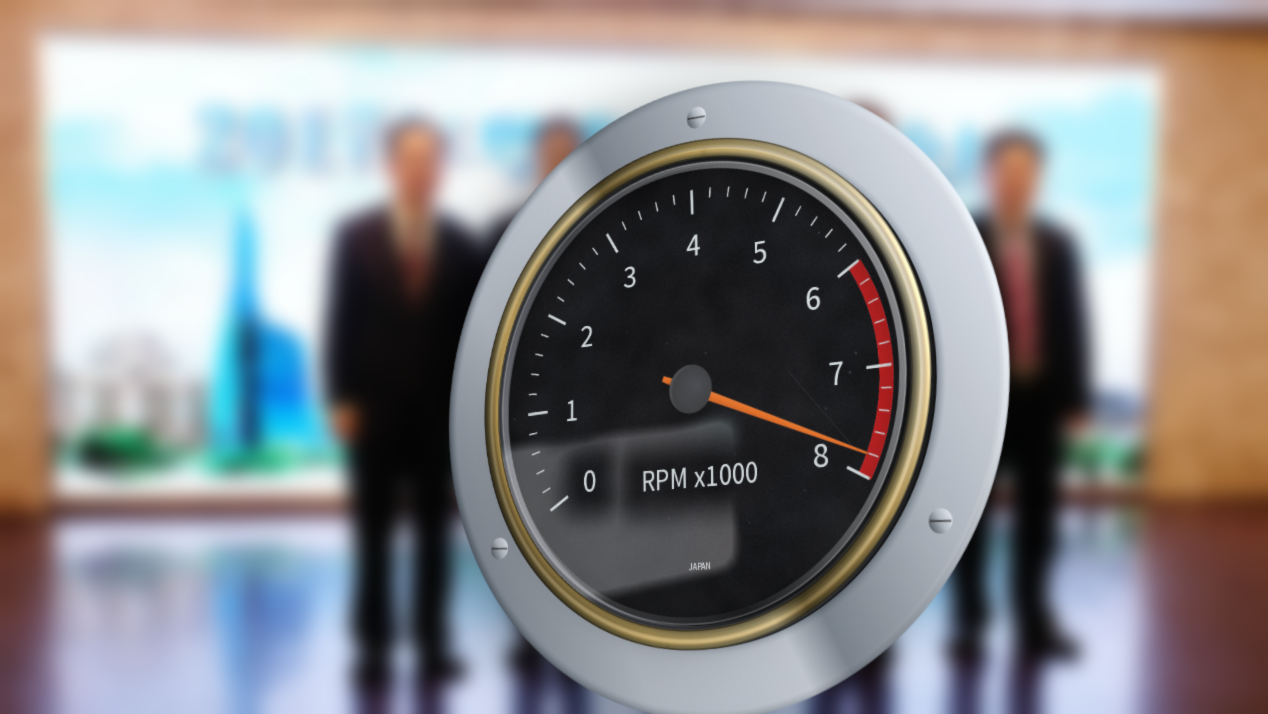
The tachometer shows 7800 rpm
